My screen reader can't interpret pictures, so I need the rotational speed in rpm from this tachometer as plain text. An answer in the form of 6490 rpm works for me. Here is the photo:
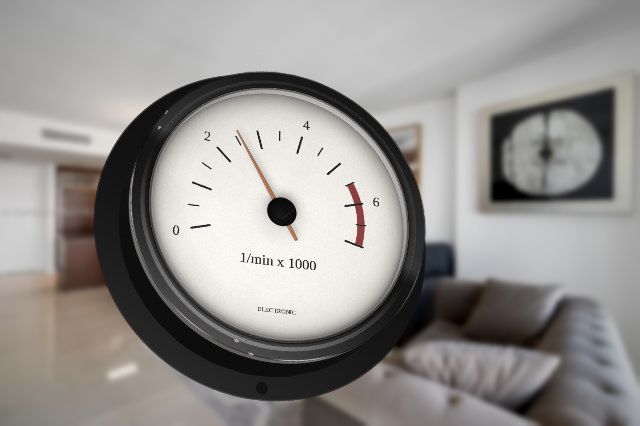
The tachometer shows 2500 rpm
